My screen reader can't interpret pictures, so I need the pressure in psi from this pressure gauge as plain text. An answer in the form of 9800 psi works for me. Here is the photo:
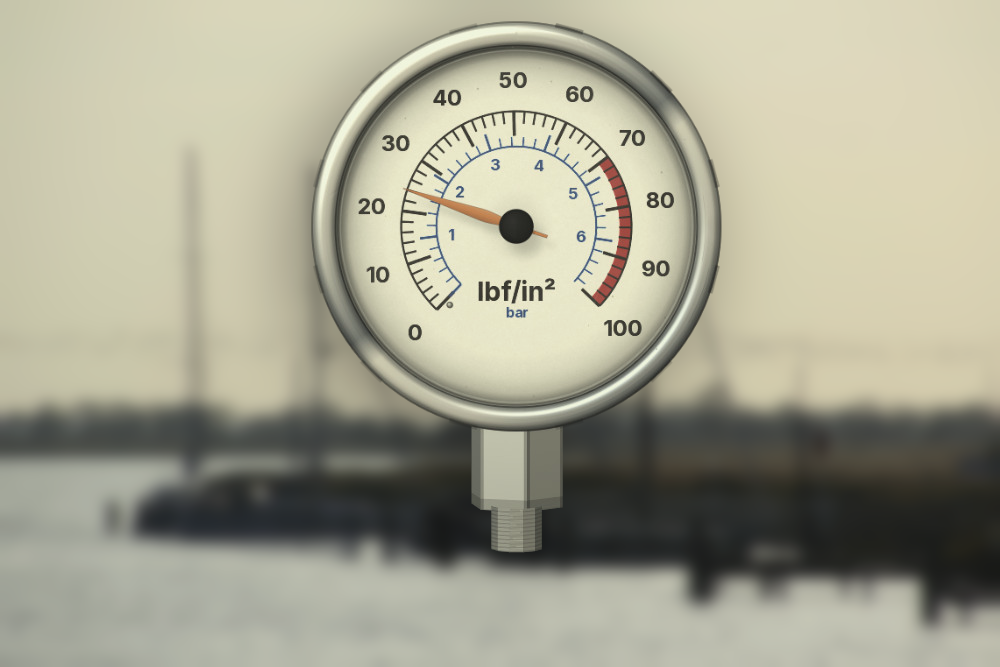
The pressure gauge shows 24 psi
